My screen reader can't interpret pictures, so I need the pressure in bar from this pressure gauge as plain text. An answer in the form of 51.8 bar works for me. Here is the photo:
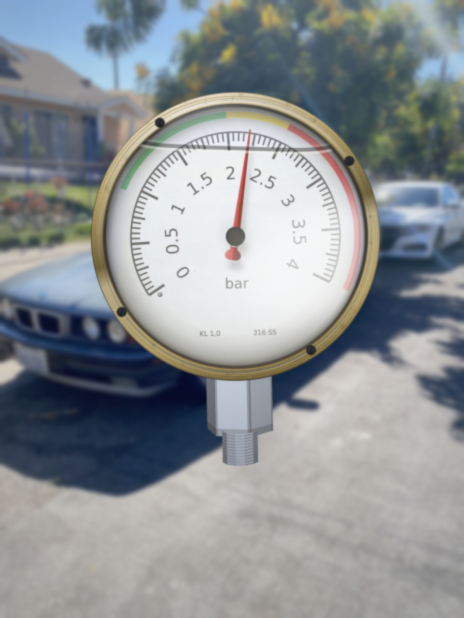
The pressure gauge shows 2.2 bar
